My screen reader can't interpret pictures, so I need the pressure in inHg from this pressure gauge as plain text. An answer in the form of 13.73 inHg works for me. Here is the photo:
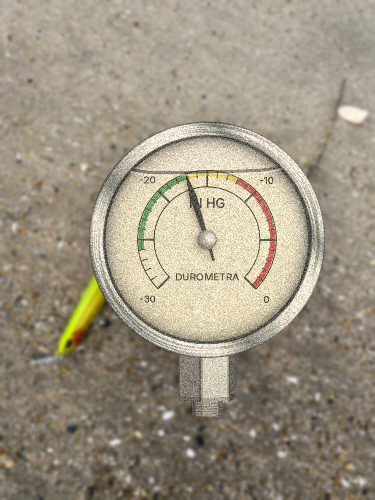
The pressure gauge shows -17 inHg
